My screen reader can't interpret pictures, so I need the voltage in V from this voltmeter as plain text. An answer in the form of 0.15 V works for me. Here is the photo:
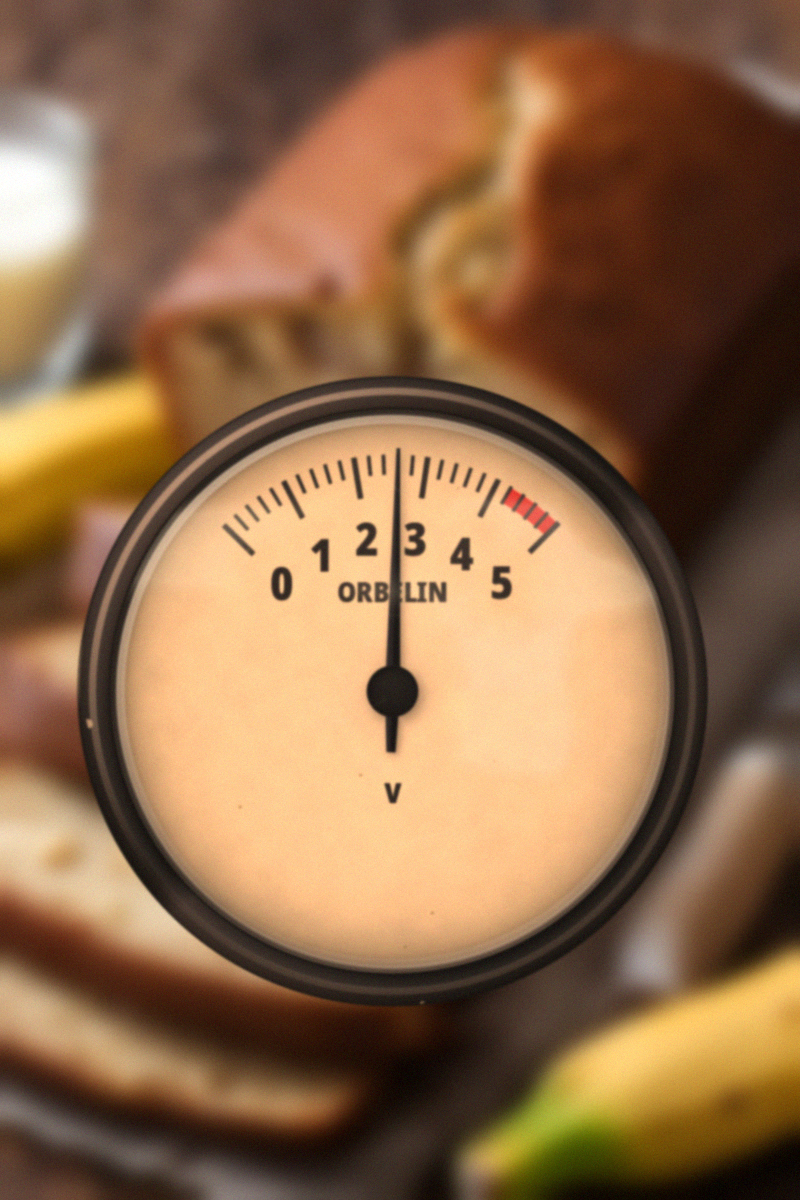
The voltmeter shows 2.6 V
